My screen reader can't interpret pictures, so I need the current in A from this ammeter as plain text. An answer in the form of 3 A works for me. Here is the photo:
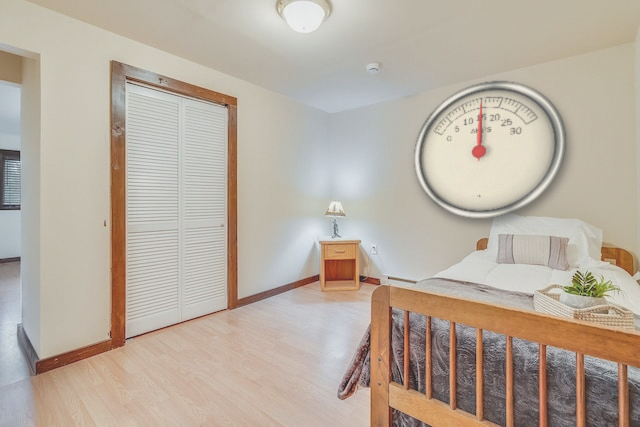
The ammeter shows 15 A
